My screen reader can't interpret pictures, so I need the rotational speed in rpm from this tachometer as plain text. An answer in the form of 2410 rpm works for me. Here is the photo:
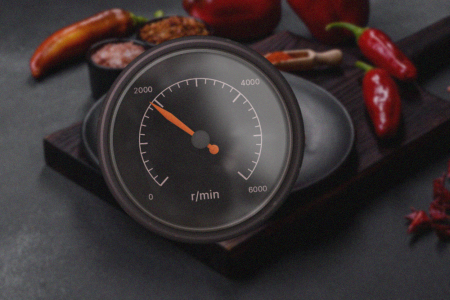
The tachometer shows 1900 rpm
